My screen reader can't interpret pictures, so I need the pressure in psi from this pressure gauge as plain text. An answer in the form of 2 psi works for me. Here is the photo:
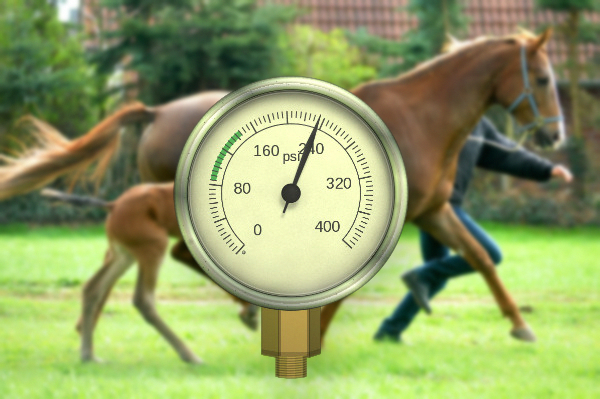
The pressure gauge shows 235 psi
